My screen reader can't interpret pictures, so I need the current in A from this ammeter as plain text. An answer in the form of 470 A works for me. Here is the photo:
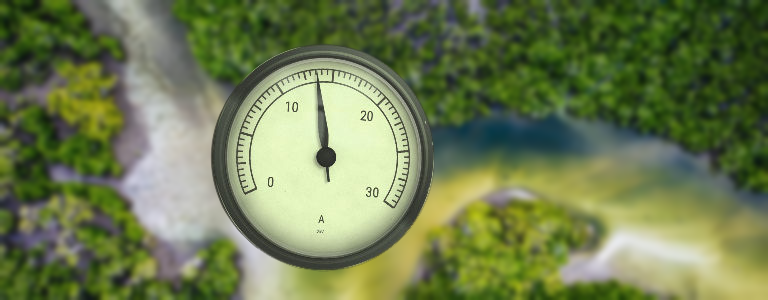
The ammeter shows 13.5 A
